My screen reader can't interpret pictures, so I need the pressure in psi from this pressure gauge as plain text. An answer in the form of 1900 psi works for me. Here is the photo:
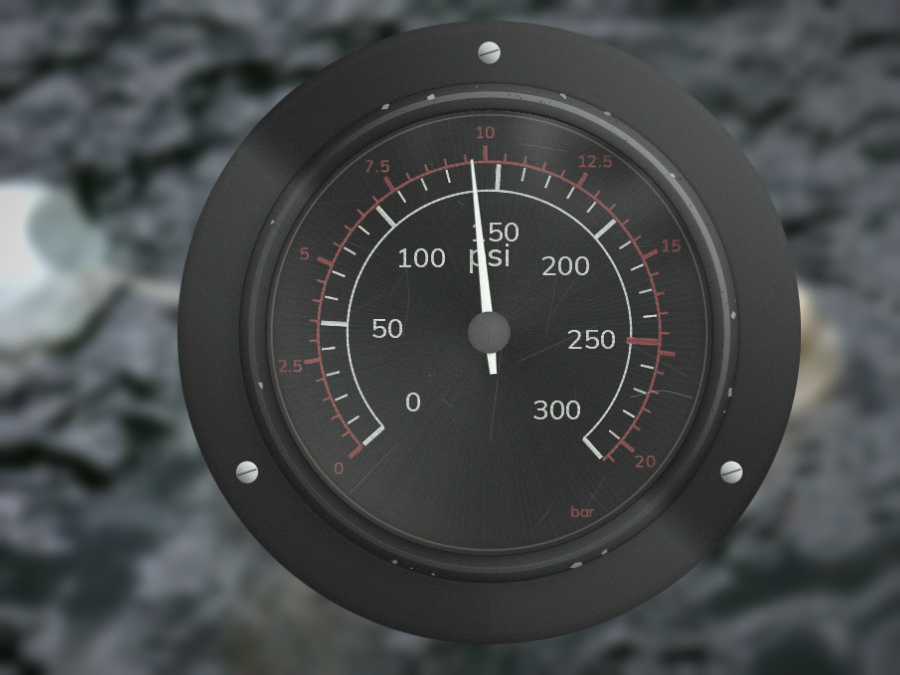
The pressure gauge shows 140 psi
